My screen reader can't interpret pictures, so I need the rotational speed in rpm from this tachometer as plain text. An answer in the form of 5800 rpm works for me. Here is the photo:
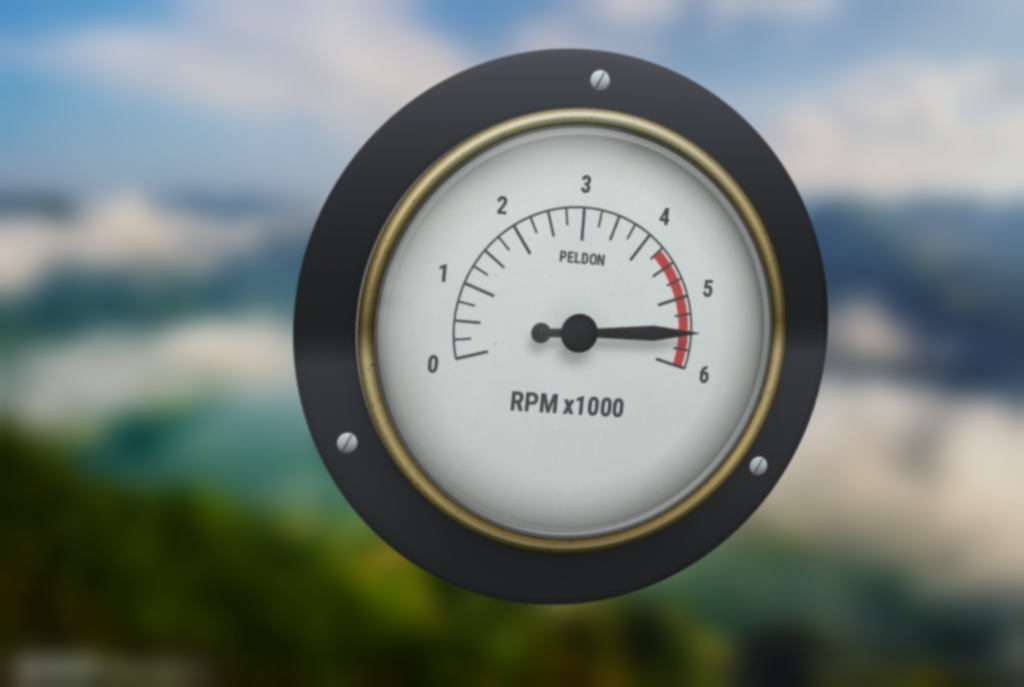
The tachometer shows 5500 rpm
